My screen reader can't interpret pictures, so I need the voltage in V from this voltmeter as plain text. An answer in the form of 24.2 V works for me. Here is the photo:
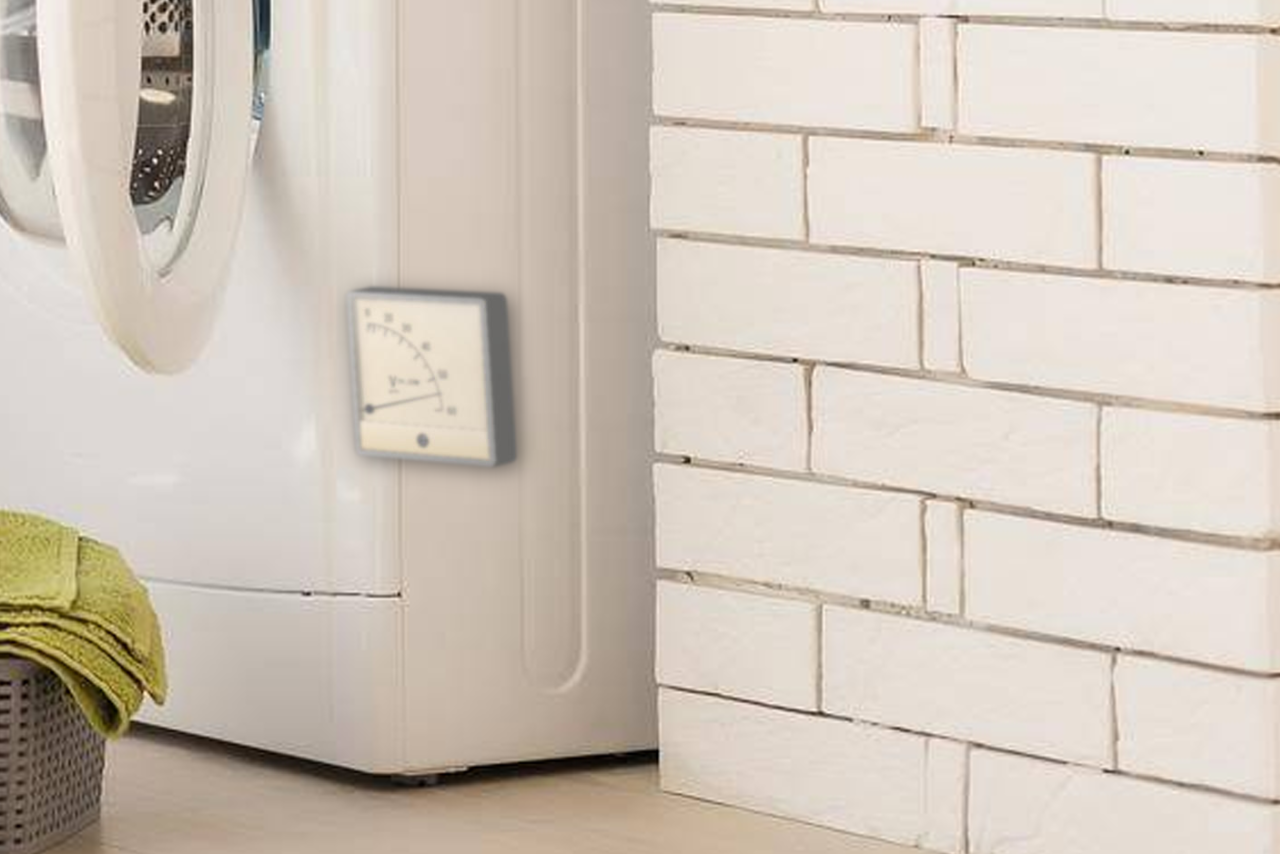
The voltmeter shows 55 V
